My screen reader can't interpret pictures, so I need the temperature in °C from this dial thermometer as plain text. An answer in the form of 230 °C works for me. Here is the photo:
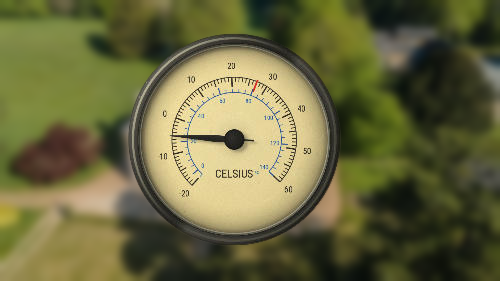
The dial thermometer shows -5 °C
